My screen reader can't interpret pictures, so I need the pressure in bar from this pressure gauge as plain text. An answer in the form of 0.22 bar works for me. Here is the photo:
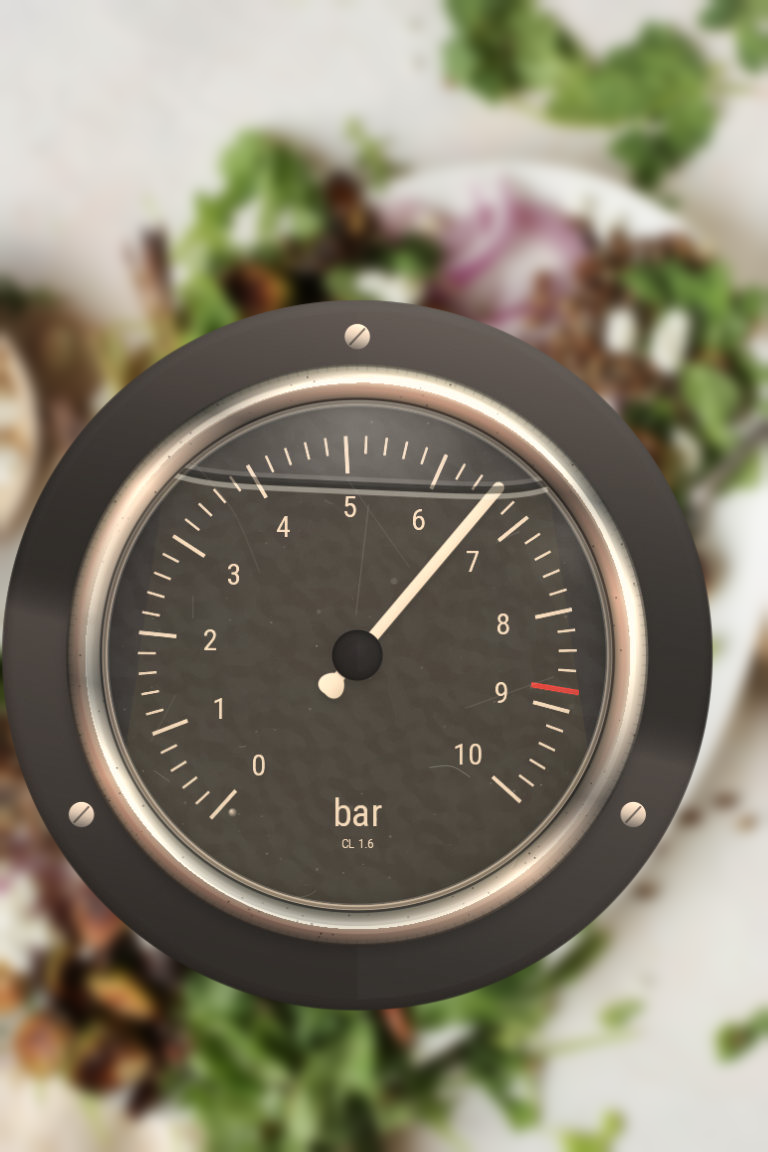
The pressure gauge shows 6.6 bar
